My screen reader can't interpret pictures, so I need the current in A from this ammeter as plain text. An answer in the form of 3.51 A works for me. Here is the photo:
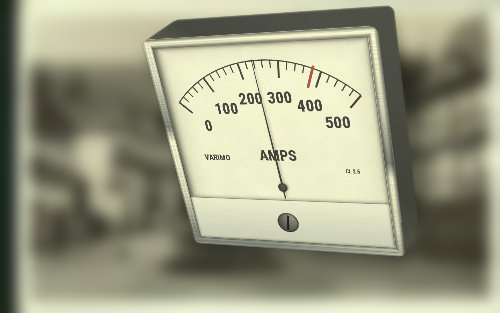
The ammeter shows 240 A
